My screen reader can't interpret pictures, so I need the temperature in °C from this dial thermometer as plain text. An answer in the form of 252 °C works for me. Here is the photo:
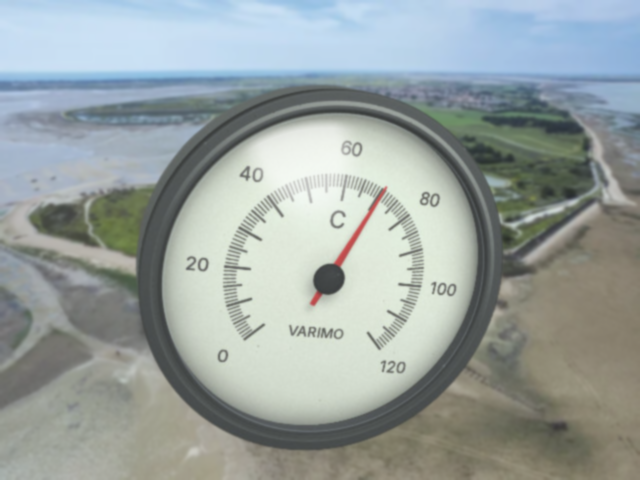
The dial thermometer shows 70 °C
